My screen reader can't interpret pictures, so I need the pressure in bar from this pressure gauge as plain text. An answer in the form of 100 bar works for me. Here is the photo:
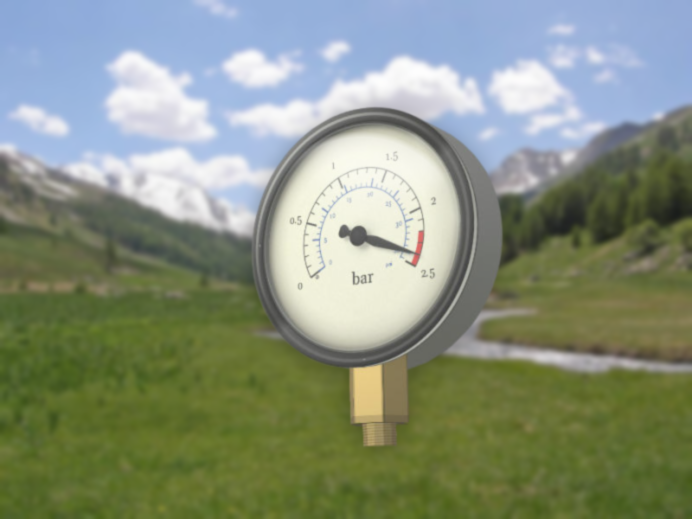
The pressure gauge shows 2.4 bar
